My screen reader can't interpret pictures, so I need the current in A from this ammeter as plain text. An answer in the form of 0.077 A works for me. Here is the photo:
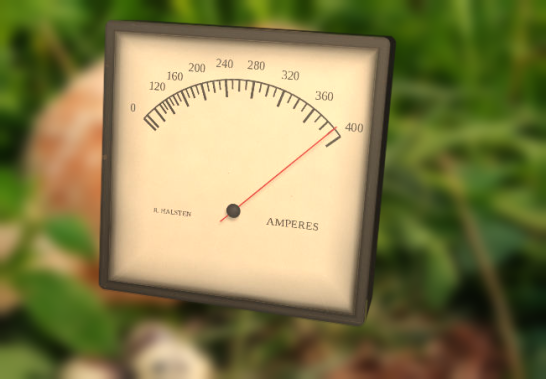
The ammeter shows 390 A
